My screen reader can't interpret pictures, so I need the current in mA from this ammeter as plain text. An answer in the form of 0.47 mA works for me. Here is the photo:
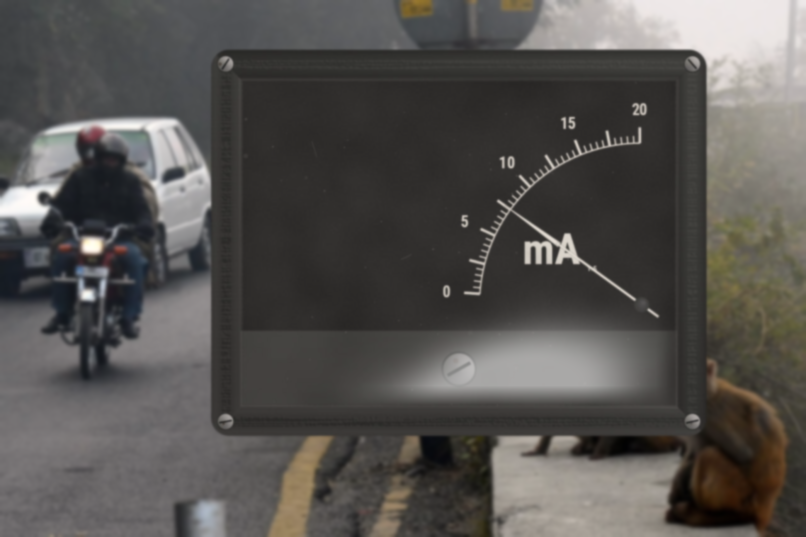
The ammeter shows 7.5 mA
